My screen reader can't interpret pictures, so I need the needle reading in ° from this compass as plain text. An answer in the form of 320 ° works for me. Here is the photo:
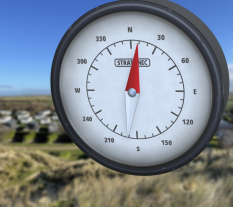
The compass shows 10 °
